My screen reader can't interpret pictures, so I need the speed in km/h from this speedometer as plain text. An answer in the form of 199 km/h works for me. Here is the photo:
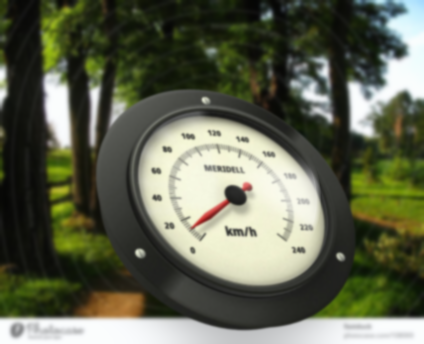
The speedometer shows 10 km/h
